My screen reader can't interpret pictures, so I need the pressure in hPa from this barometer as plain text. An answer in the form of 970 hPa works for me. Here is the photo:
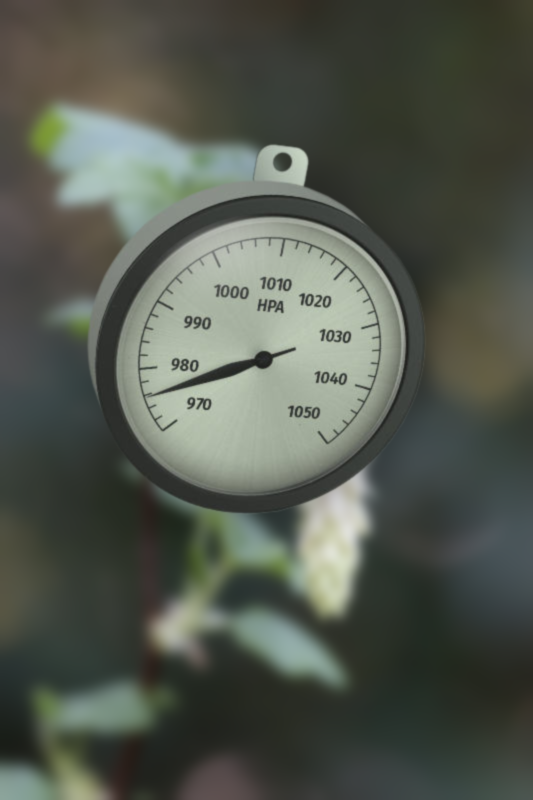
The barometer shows 976 hPa
